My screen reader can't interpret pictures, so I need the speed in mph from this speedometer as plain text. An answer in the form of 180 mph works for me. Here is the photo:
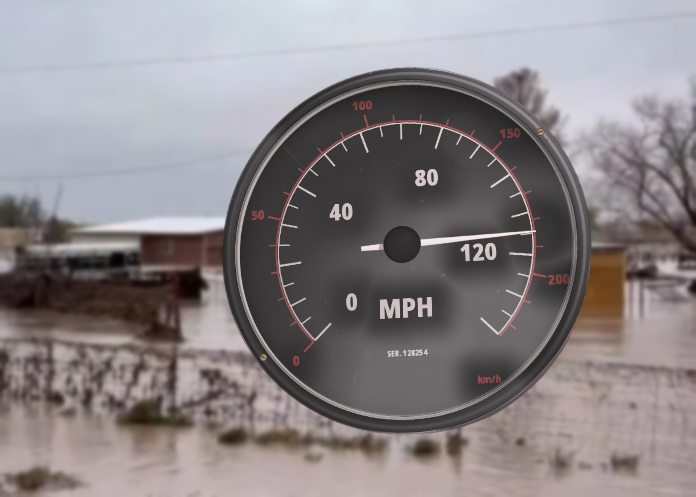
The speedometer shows 115 mph
